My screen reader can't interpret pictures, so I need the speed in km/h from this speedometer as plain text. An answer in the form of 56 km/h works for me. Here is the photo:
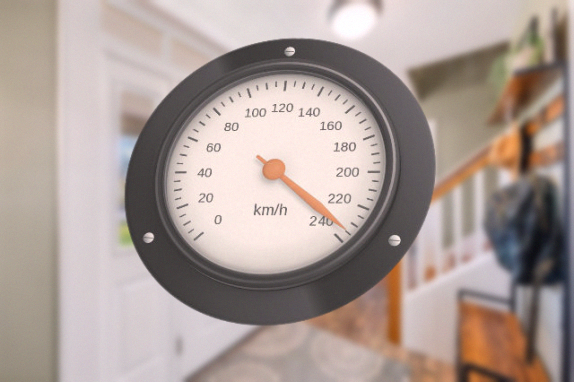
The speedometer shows 235 km/h
